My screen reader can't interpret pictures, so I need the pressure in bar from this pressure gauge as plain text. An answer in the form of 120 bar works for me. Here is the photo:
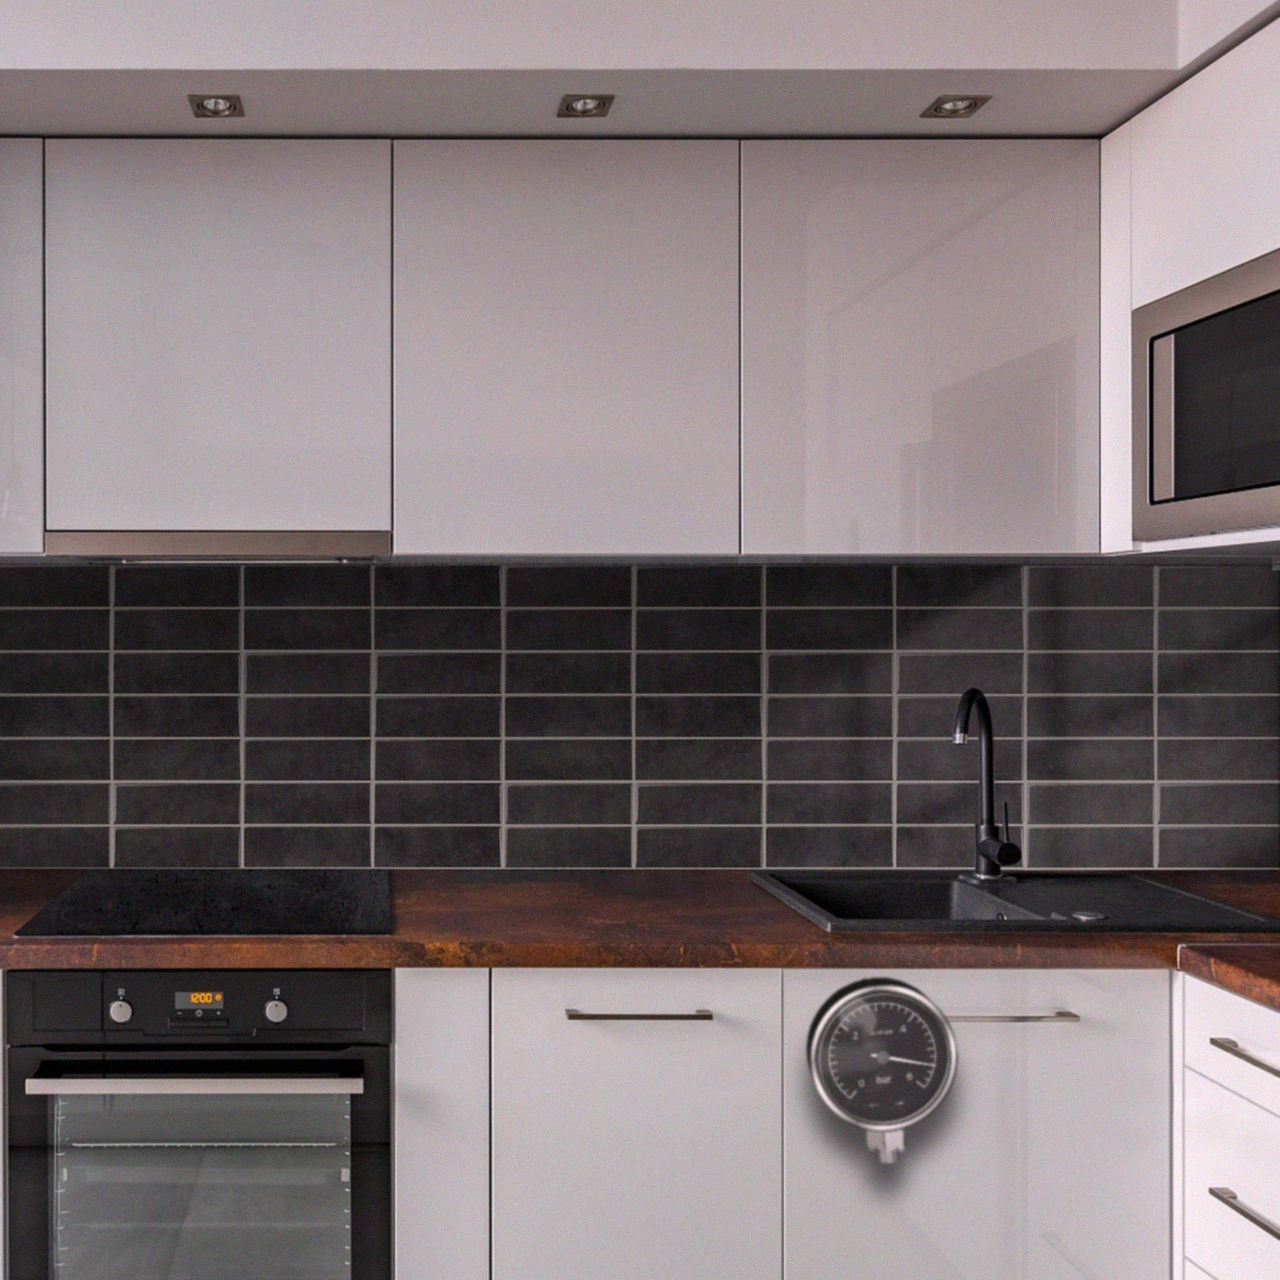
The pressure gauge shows 5.4 bar
